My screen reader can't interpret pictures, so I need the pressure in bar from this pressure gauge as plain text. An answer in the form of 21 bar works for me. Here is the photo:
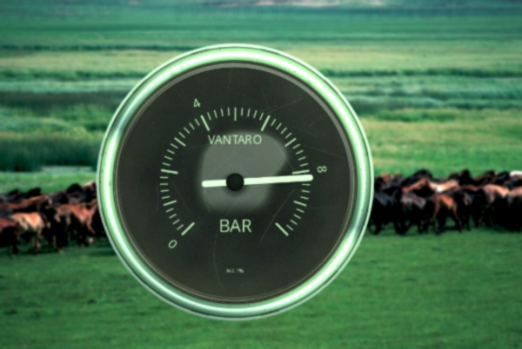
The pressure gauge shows 8.2 bar
